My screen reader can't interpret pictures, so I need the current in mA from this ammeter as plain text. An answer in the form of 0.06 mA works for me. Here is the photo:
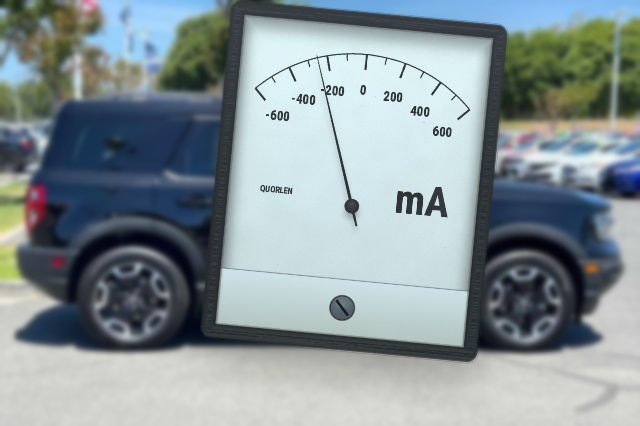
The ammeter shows -250 mA
